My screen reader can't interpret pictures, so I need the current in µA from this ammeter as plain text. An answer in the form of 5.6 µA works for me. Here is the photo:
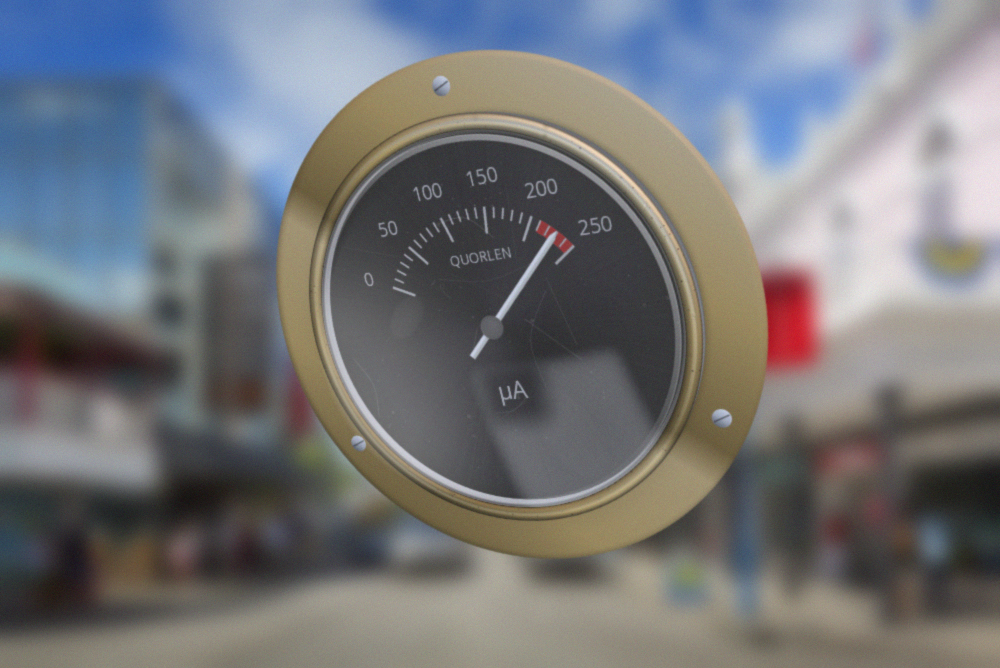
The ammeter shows 230 µA
